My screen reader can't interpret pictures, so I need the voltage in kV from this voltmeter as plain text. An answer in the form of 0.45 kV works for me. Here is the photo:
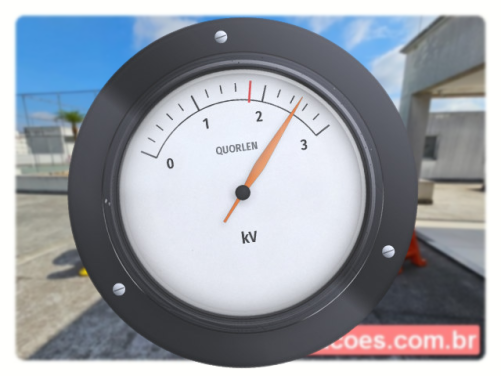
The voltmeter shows 2.5 kV
